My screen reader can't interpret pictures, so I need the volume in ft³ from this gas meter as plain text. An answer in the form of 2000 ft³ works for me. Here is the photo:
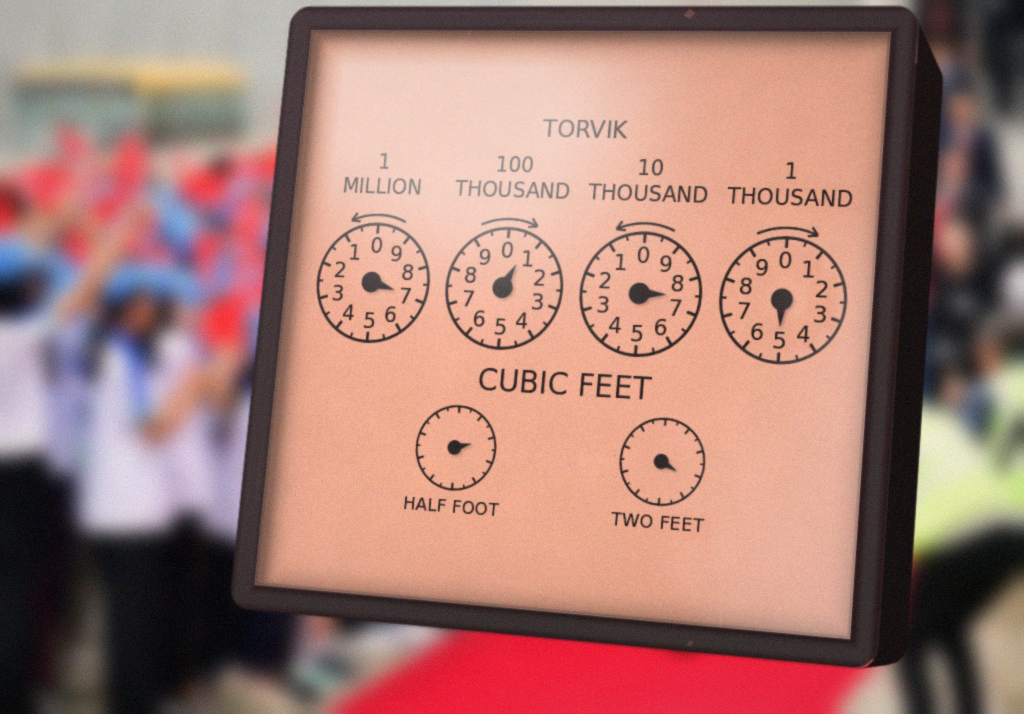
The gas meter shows 707500 ft³
